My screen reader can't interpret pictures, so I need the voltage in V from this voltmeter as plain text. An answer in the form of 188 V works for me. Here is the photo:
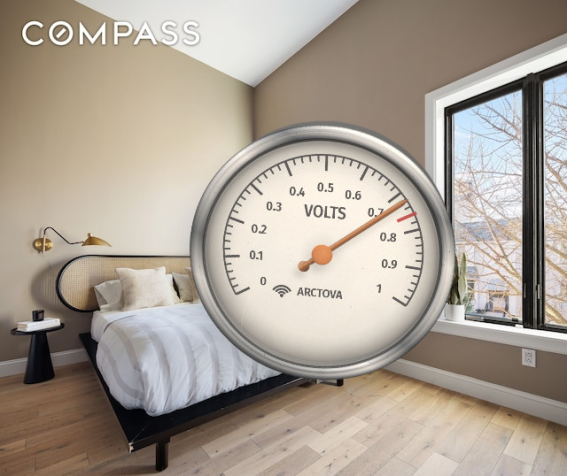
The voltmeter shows 0.72 V
